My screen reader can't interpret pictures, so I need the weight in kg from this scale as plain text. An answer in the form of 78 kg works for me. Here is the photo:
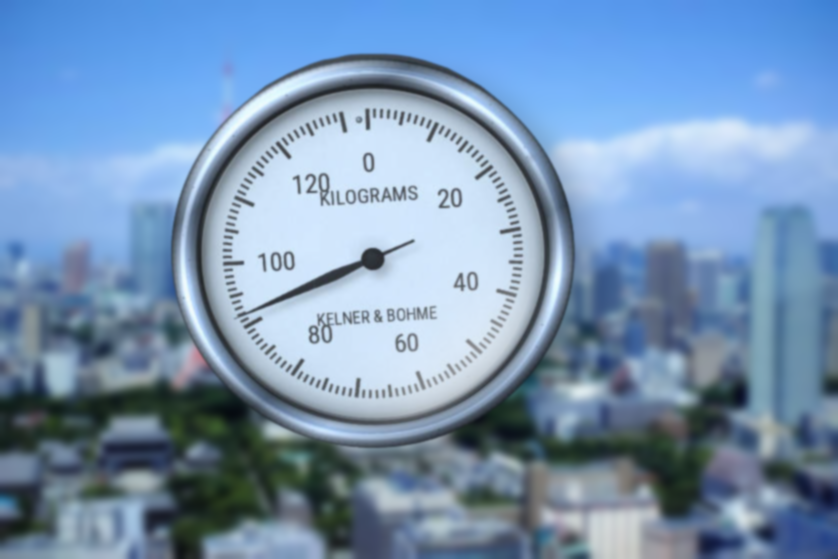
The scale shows 92 kg
